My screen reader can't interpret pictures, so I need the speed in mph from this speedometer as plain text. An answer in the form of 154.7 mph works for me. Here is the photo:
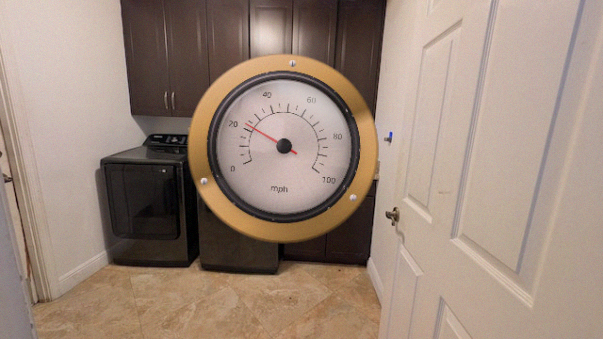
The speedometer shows 22.5 mph
